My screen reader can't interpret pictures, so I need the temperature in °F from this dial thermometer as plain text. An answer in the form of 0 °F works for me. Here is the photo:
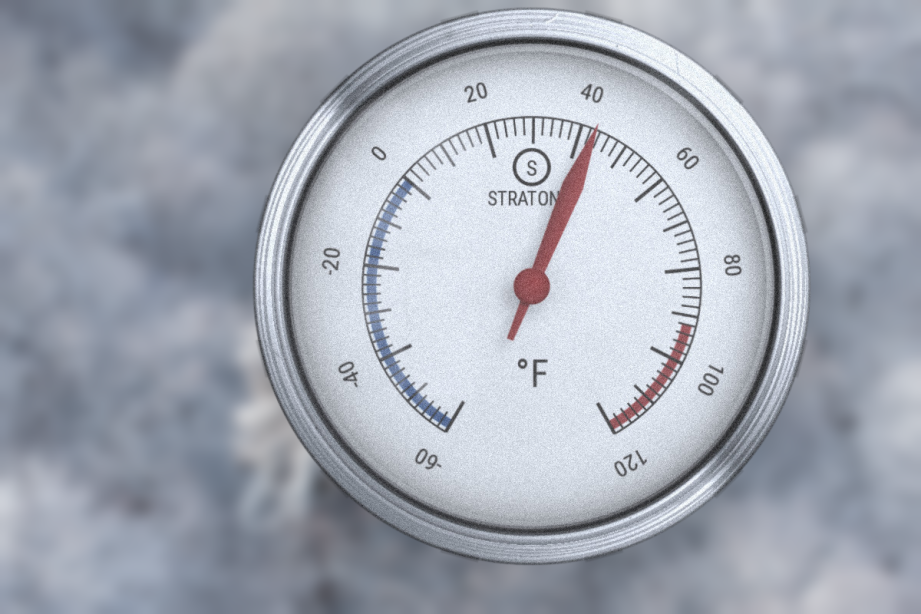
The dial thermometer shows 43 °F
